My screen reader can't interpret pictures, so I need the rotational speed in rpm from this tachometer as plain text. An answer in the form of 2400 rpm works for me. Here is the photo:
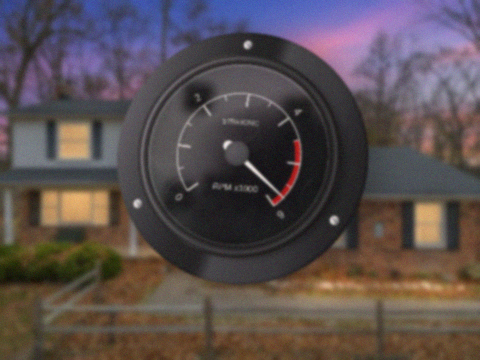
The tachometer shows 5750 rpm
